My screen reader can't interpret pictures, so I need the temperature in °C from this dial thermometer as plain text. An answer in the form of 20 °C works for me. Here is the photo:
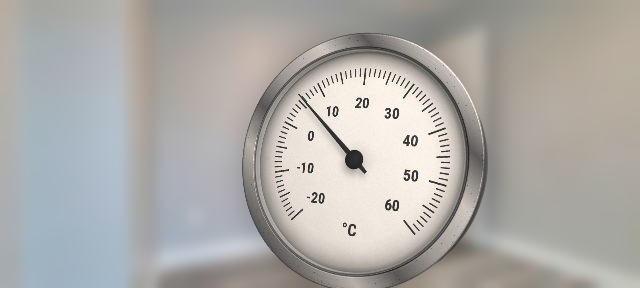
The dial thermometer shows 6 °C
